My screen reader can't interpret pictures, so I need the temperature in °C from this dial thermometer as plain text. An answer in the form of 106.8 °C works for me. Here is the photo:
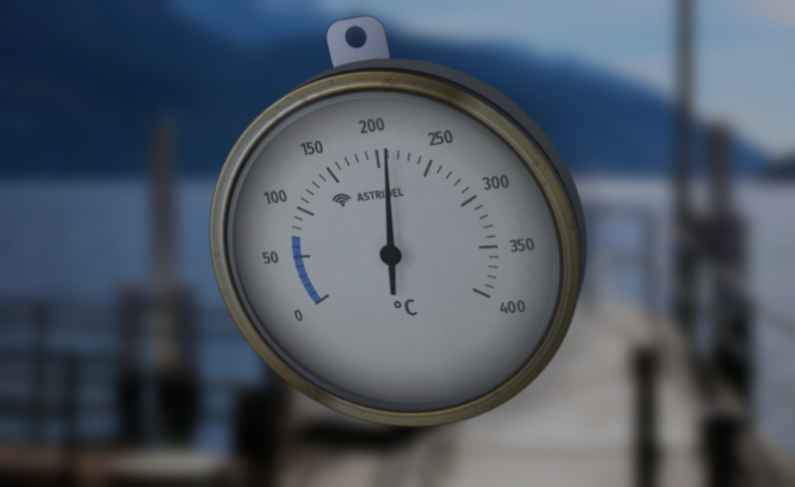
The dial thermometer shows 210 °C
